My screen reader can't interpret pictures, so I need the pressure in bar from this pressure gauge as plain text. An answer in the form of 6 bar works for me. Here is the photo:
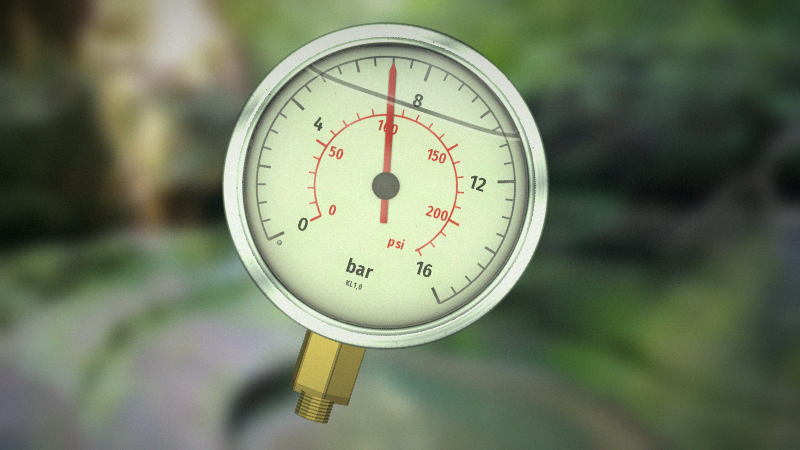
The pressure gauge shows 7 bar
